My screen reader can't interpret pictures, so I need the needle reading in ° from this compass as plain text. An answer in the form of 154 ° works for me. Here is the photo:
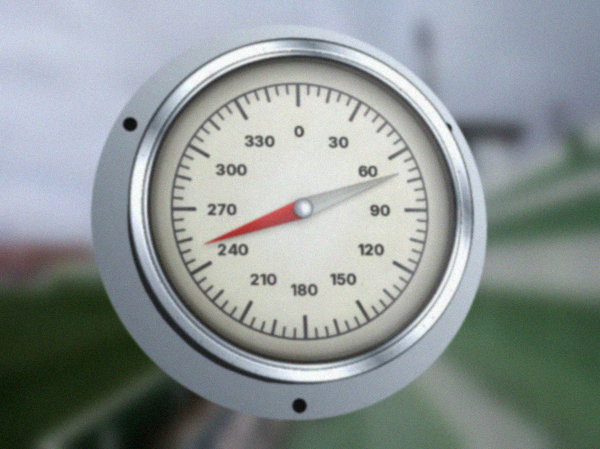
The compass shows 250 °
